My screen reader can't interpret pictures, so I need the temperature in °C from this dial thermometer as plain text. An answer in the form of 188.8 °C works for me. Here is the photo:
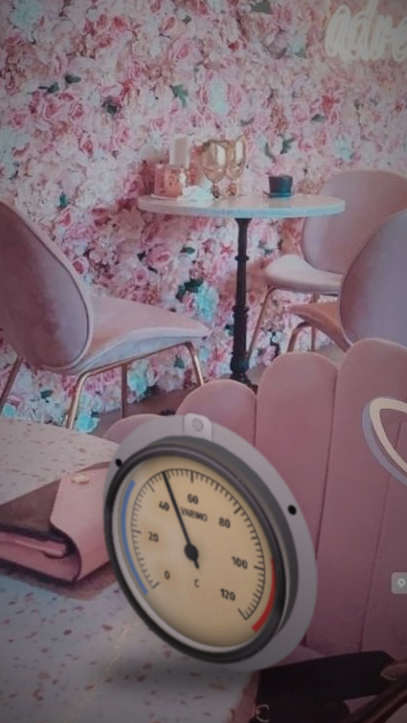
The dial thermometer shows 50 °C
